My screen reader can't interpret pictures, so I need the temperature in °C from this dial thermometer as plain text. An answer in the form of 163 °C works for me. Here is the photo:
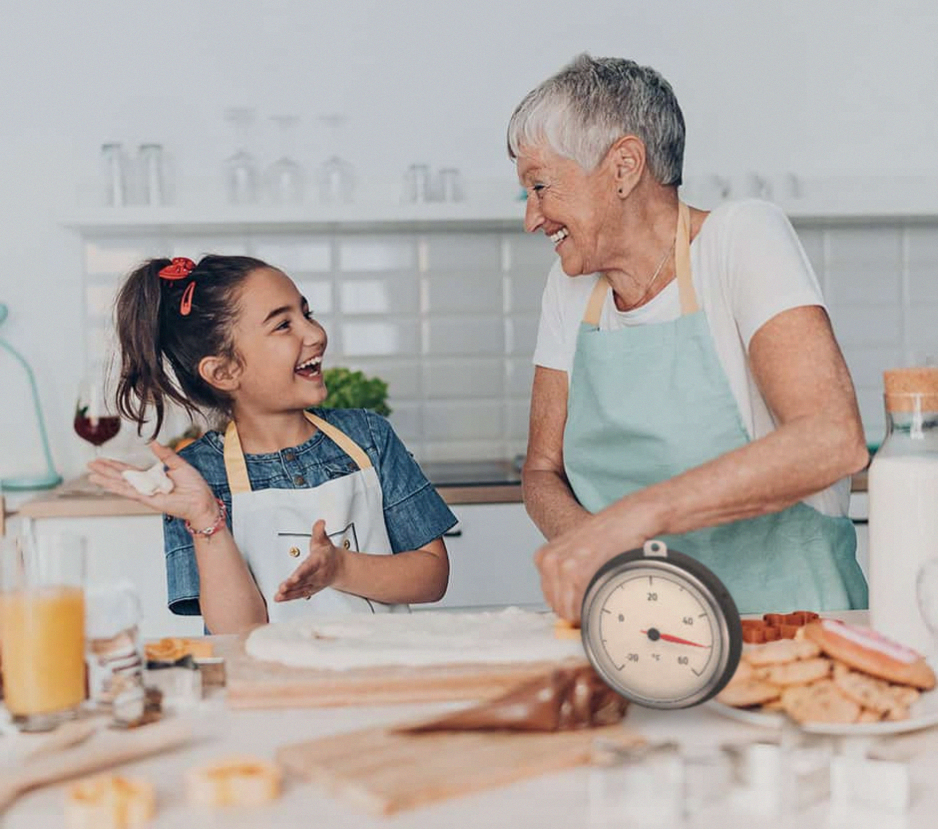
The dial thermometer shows 50 °C
